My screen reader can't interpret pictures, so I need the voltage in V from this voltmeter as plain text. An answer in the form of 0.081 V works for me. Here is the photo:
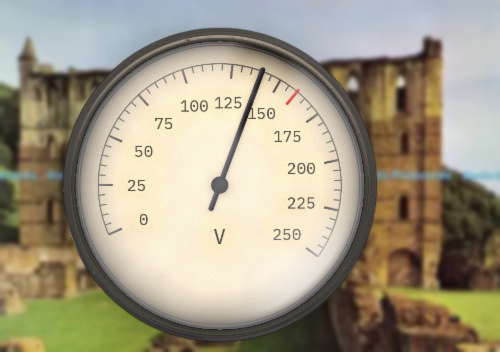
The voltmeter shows 140 V
